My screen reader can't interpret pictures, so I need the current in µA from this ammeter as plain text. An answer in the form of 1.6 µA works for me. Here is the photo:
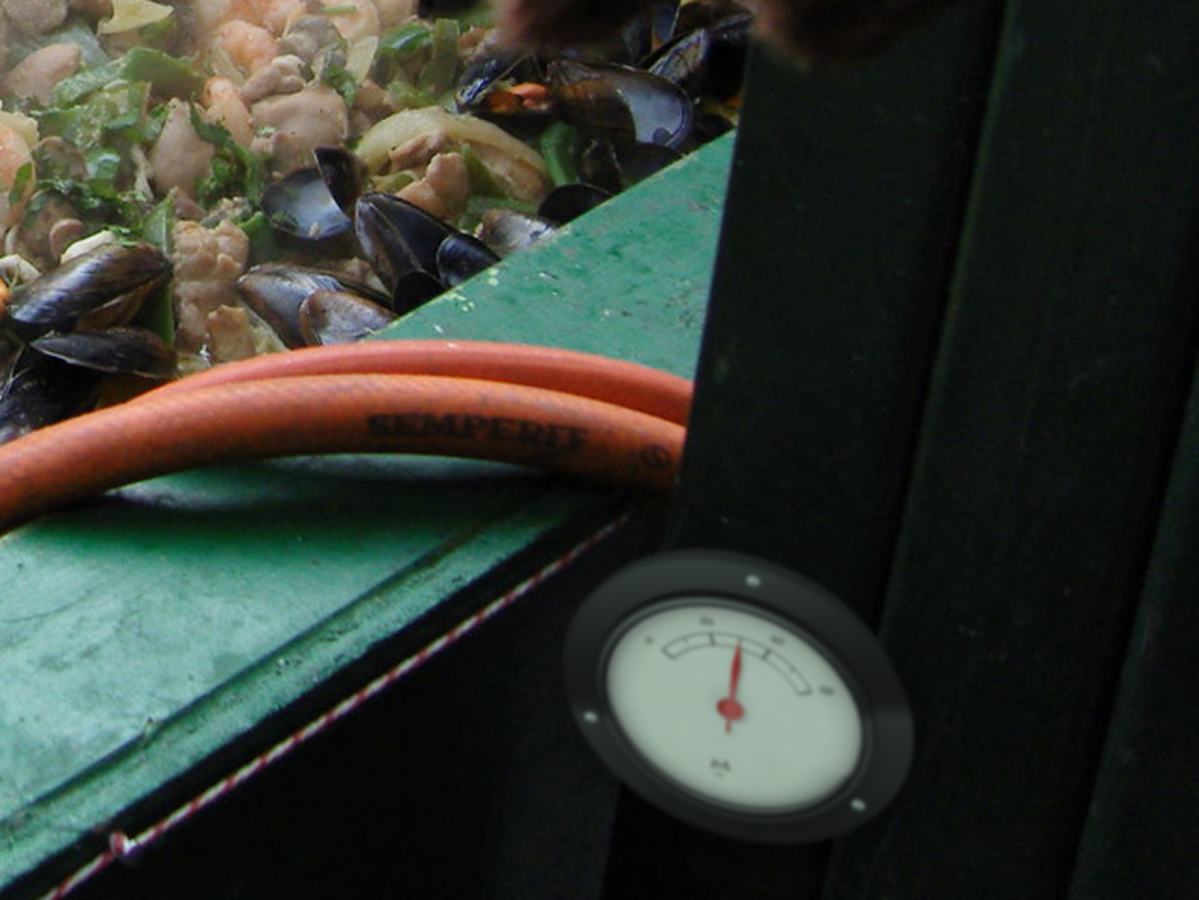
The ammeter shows 30 µA
